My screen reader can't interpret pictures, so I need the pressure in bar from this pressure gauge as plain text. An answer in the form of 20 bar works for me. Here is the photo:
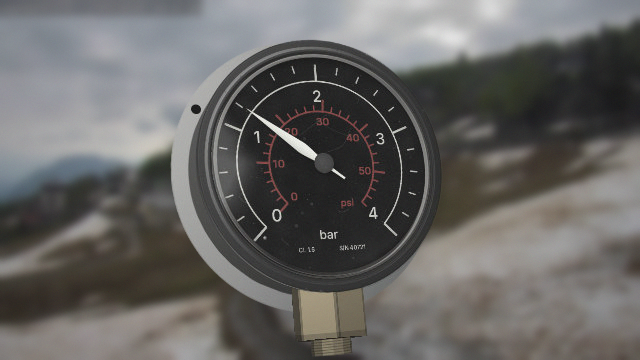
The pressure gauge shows 1.2 bar
